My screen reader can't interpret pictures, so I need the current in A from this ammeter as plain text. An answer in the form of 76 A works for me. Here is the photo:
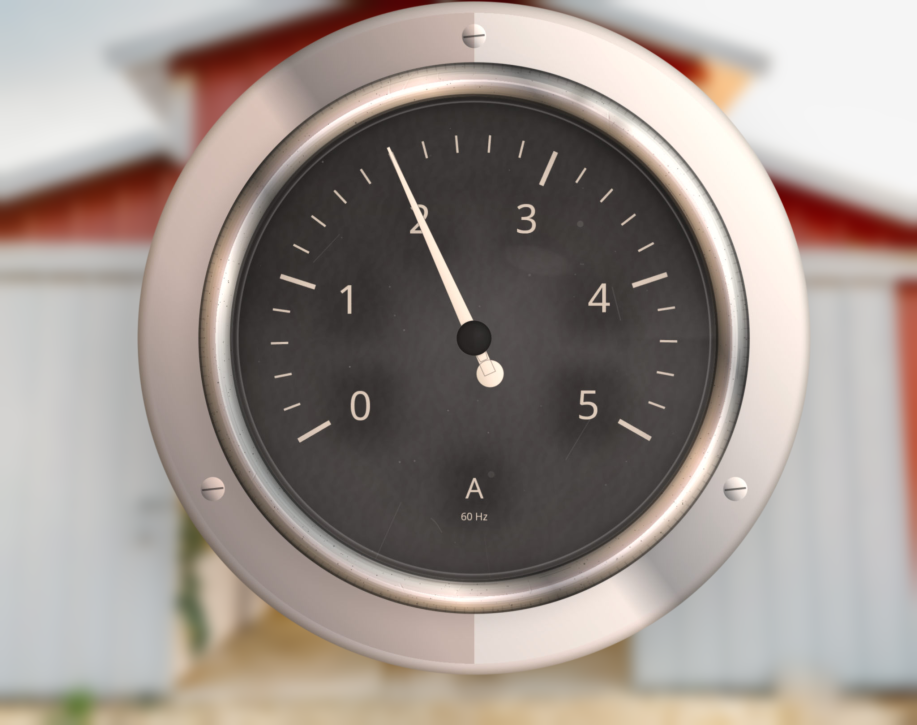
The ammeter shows 2 A
